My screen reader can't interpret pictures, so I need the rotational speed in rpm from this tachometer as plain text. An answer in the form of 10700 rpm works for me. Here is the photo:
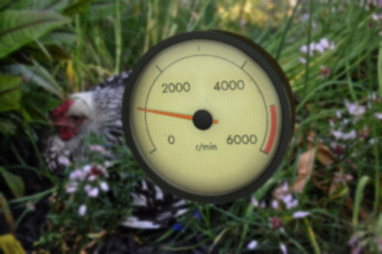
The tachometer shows 1000 rpm
